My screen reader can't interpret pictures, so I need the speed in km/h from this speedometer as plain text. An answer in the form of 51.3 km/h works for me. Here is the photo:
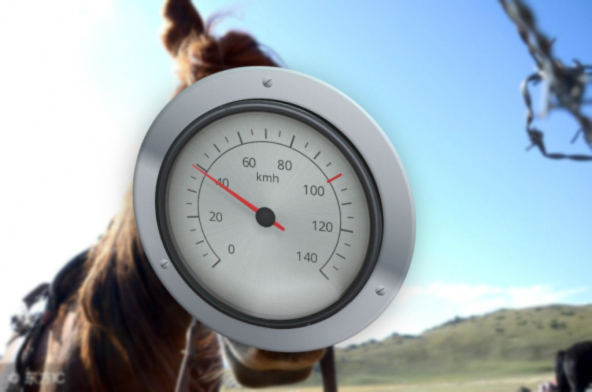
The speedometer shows 40 km/h
